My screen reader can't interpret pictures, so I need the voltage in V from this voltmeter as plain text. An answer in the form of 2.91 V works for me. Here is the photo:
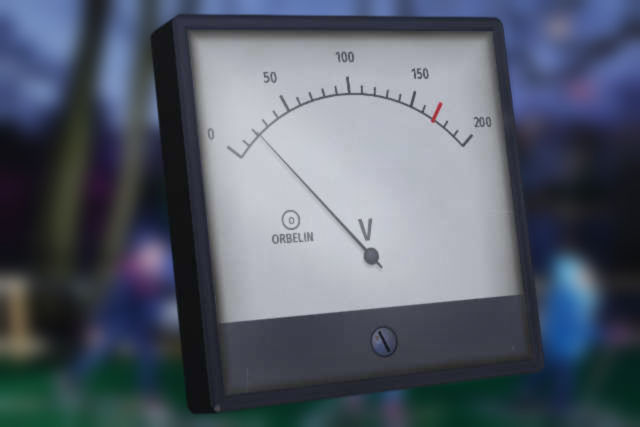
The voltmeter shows 20 V
